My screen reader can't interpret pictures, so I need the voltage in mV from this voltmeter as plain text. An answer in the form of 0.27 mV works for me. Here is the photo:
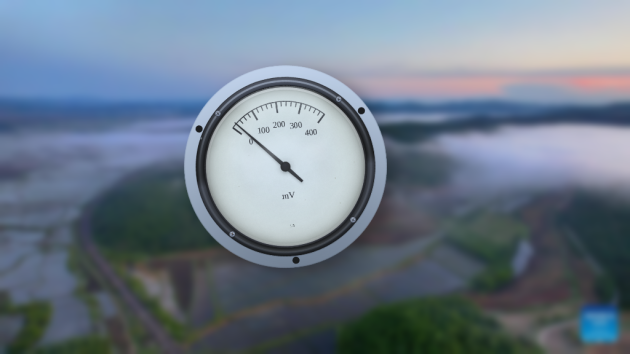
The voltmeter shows 20 mV
